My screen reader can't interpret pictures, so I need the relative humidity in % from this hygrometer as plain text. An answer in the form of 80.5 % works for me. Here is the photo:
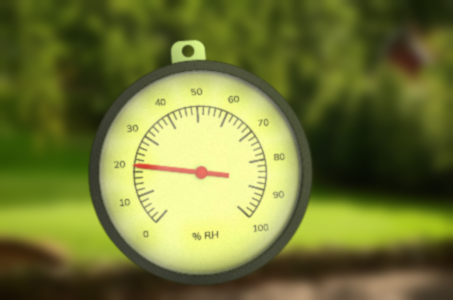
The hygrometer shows 20 %
